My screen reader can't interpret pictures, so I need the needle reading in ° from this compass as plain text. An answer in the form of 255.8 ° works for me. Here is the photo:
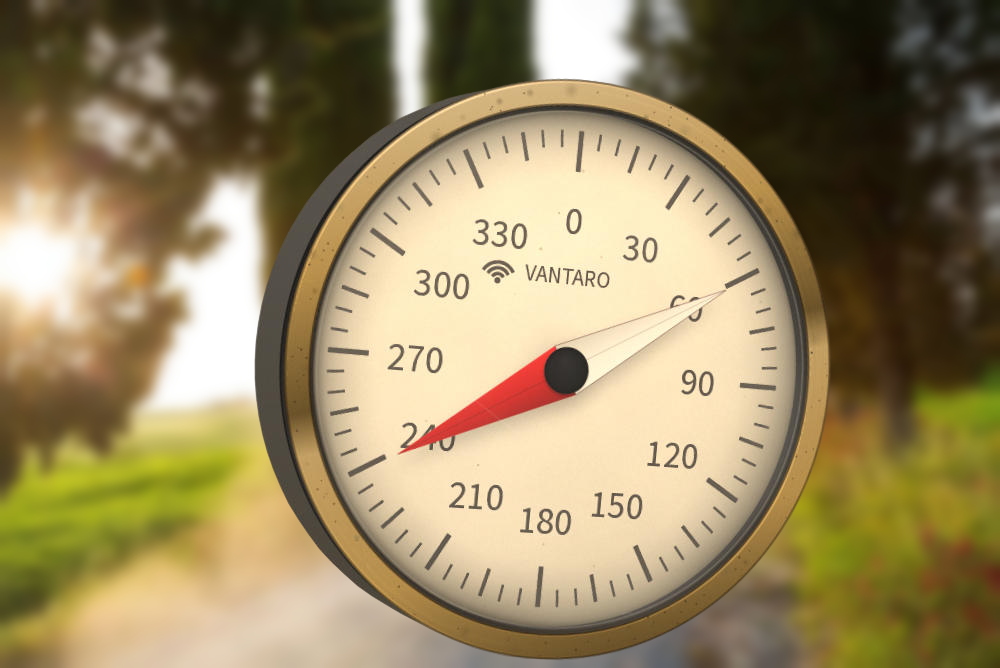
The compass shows 240 °
